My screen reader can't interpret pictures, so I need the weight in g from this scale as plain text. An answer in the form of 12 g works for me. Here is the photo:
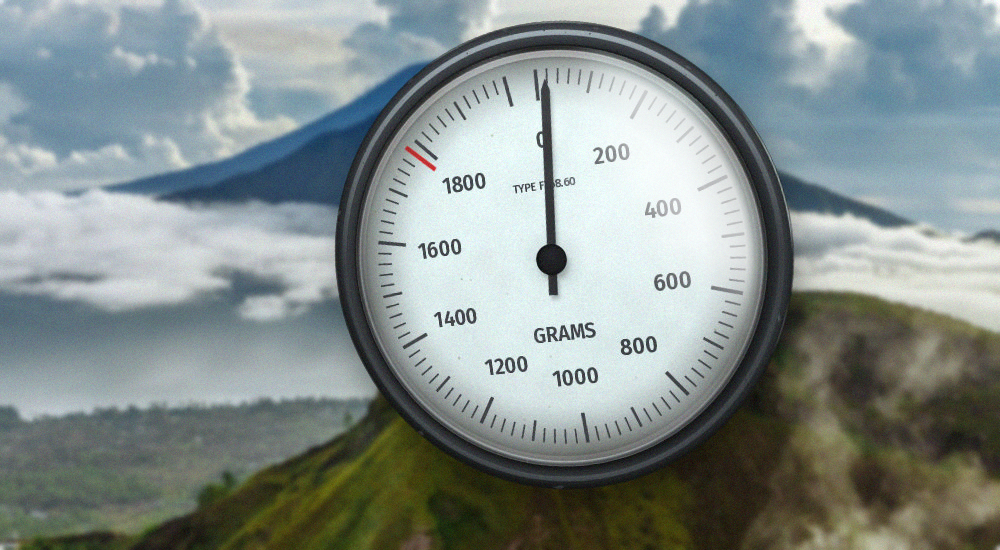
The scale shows 20 g
